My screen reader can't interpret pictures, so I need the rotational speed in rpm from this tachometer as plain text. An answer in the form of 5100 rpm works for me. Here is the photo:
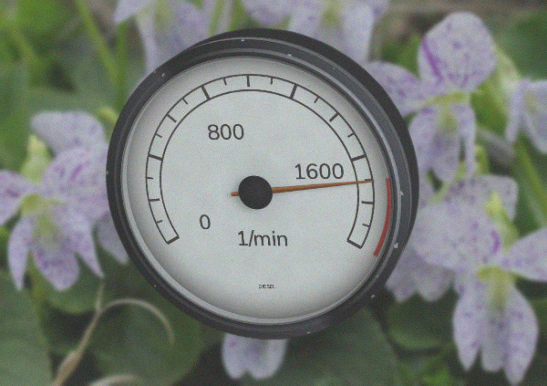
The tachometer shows 1700 rpm
